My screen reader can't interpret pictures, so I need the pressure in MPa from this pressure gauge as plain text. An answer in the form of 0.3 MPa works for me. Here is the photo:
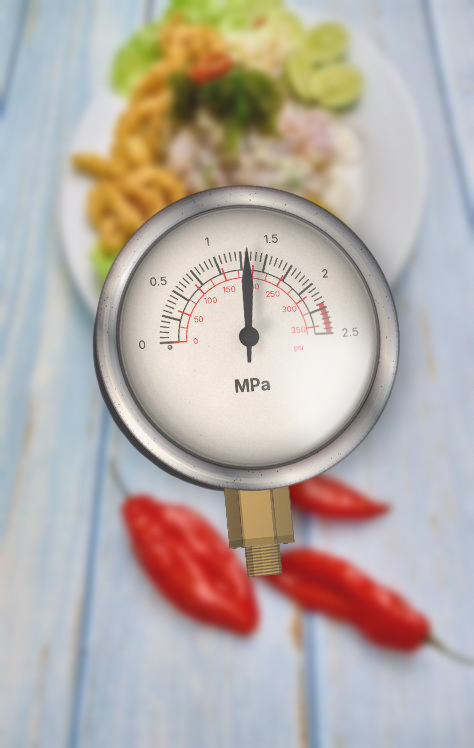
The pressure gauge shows 1.3 MPa
